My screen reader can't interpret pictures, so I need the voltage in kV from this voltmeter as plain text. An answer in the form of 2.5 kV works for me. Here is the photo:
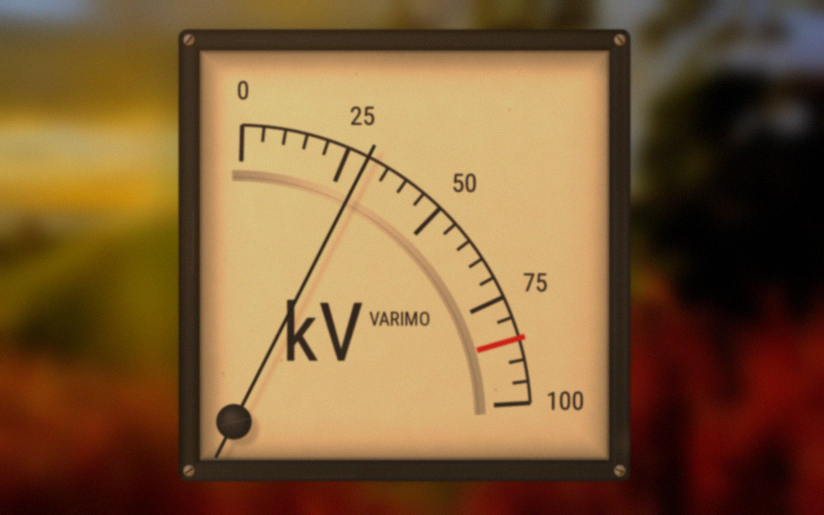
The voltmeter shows 30 kV
